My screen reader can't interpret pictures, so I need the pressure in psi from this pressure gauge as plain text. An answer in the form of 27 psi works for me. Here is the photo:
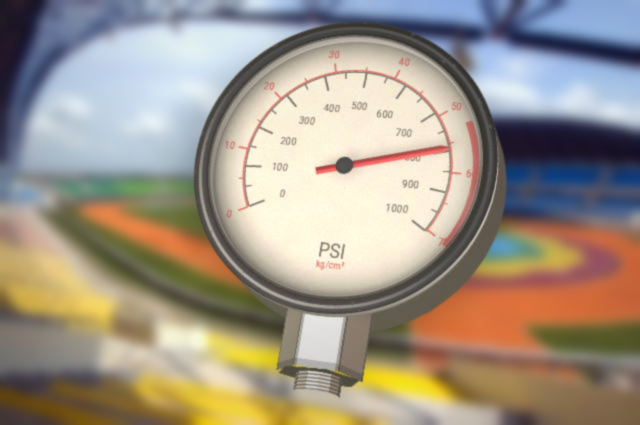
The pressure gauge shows 800 psi
